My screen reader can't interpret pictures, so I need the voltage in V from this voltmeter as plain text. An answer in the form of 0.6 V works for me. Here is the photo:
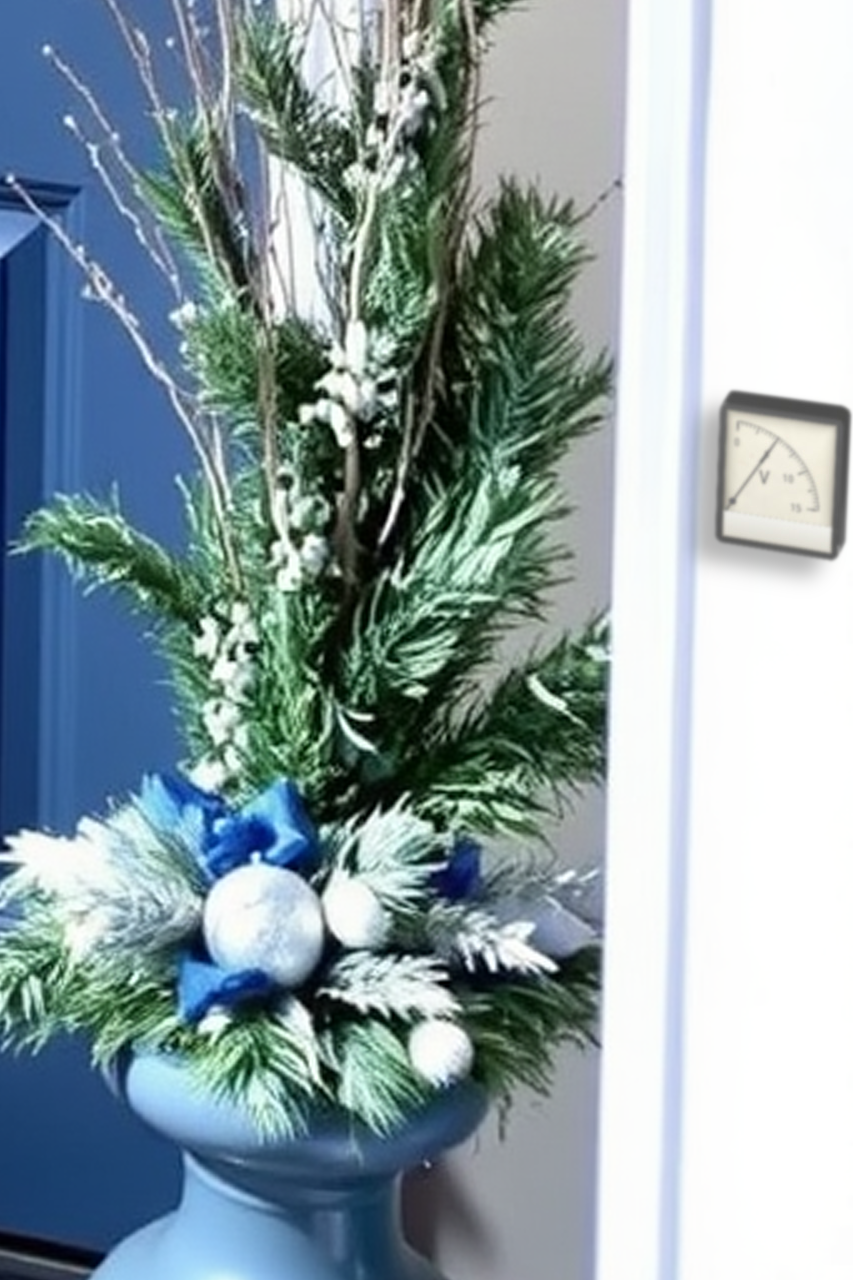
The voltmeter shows 5 V
